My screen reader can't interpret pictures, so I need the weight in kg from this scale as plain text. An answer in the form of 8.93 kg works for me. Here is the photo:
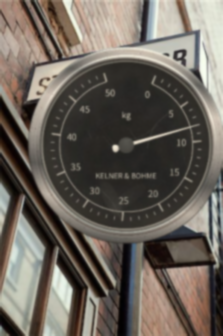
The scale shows 8 kg
